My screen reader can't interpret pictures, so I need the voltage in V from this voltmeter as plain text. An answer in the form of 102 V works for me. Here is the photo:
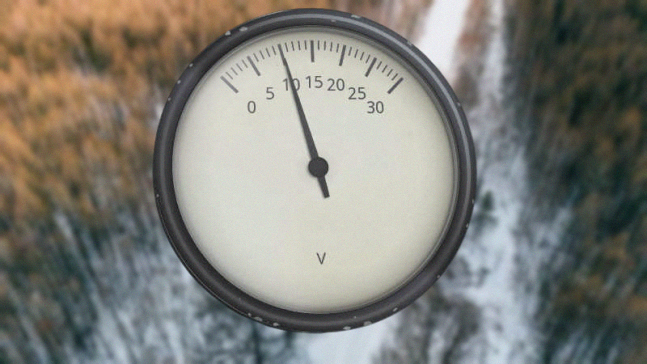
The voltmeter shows 10 V
